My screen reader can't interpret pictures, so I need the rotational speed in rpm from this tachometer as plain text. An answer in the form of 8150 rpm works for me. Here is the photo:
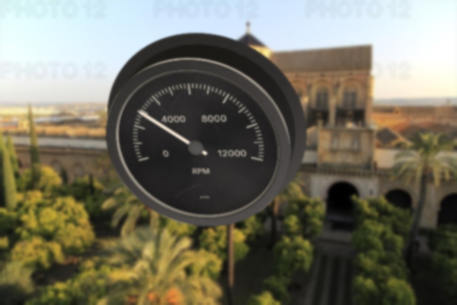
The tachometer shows 3000 rpm
